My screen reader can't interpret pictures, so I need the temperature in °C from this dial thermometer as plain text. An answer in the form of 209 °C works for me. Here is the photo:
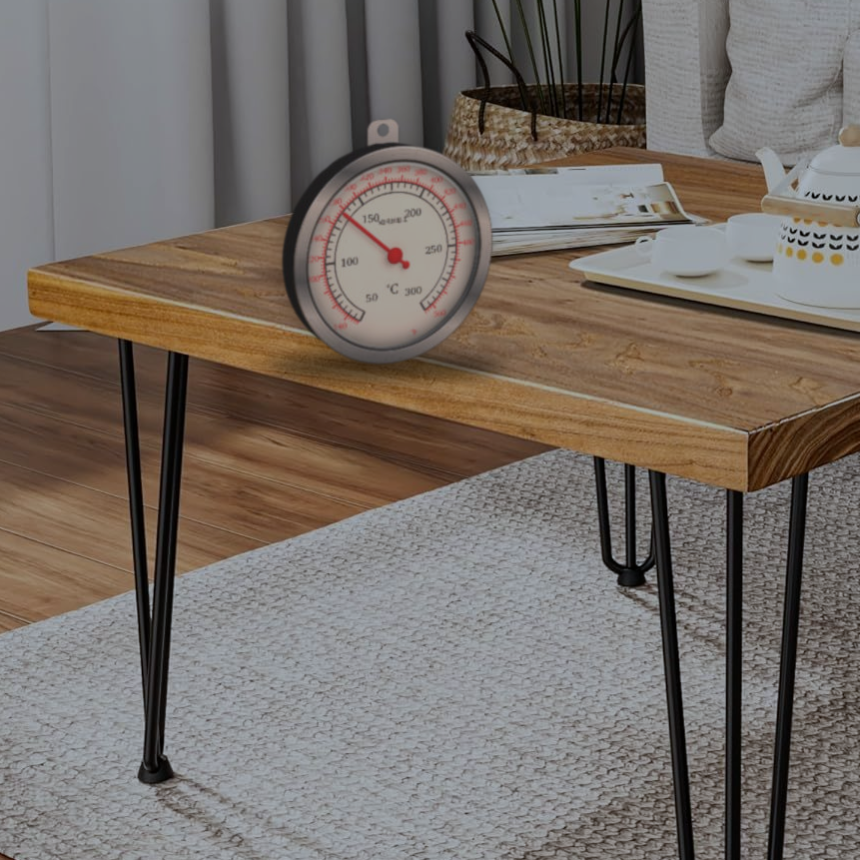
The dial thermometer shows 135 °C
